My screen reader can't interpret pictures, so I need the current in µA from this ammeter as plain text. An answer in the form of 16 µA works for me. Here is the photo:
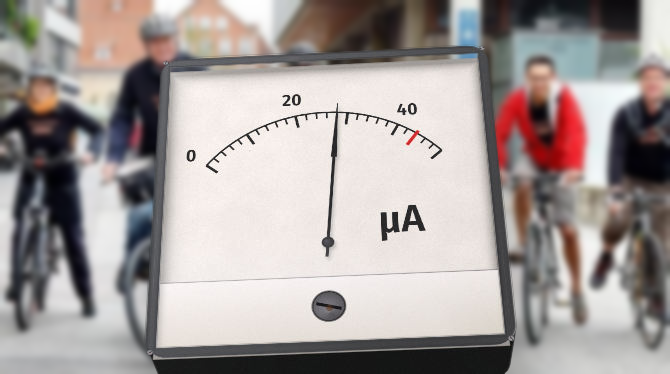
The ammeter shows 28 µA
